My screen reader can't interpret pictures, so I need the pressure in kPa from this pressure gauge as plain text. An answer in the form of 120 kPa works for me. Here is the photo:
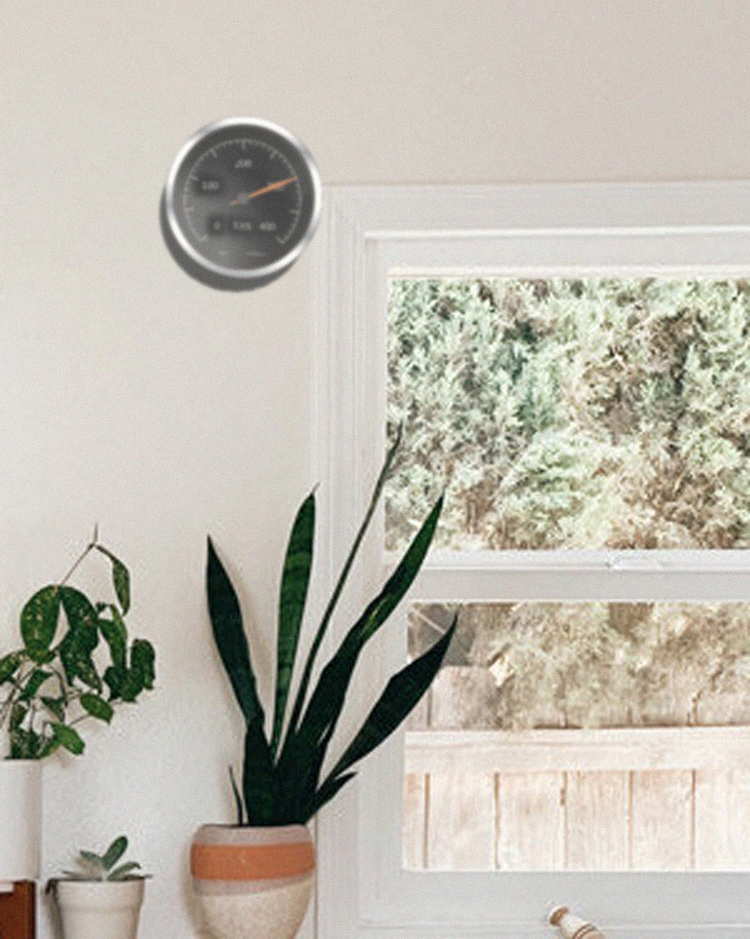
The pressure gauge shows 300 kPa
